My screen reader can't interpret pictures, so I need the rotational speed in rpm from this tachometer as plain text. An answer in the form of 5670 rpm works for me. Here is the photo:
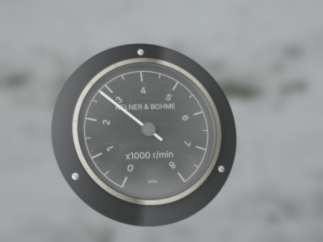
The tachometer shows 2750 rpm
